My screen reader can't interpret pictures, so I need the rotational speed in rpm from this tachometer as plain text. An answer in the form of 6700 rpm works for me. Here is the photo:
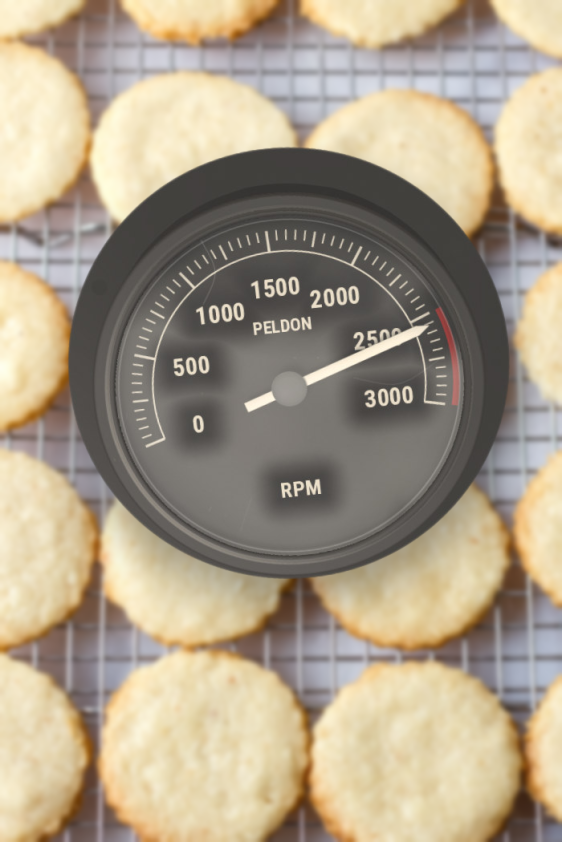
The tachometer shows 2550 rpm
